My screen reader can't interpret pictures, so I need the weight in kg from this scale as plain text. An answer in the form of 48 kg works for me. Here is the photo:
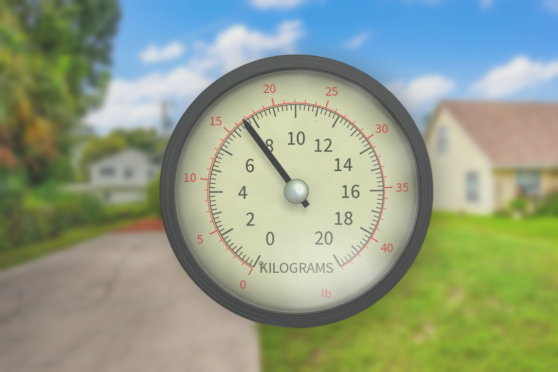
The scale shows 7.6 kg
